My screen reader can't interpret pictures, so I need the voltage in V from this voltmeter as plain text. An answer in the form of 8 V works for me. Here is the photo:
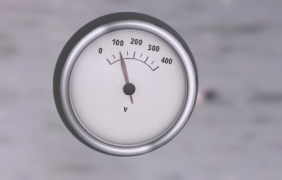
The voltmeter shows 100 V
